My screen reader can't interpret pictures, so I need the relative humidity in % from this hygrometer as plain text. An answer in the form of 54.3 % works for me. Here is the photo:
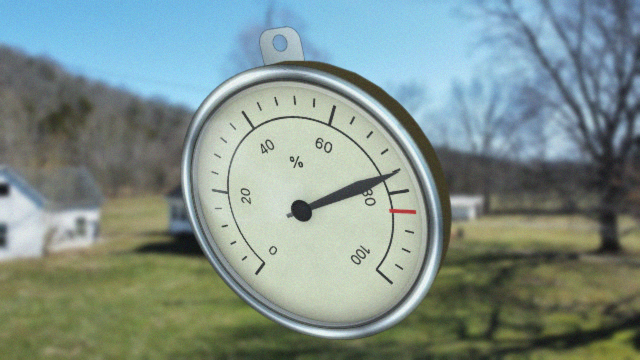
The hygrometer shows 76 %
